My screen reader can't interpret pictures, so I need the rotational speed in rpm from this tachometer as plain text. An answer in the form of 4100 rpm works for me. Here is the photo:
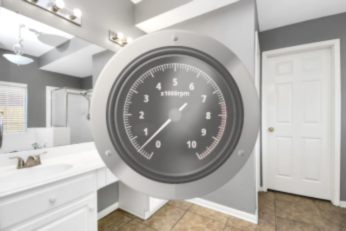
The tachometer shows 500 rpm
